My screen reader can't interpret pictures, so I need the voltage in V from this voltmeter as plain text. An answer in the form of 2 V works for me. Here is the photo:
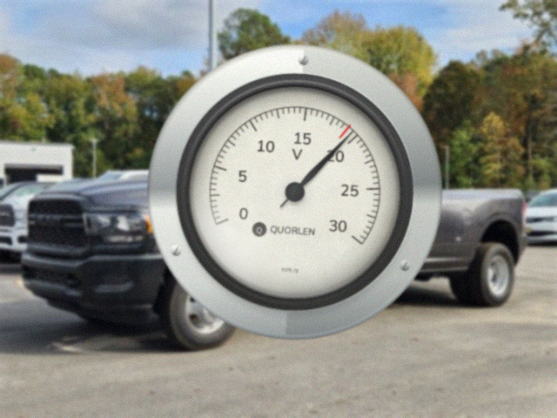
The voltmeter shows 19.5 V
